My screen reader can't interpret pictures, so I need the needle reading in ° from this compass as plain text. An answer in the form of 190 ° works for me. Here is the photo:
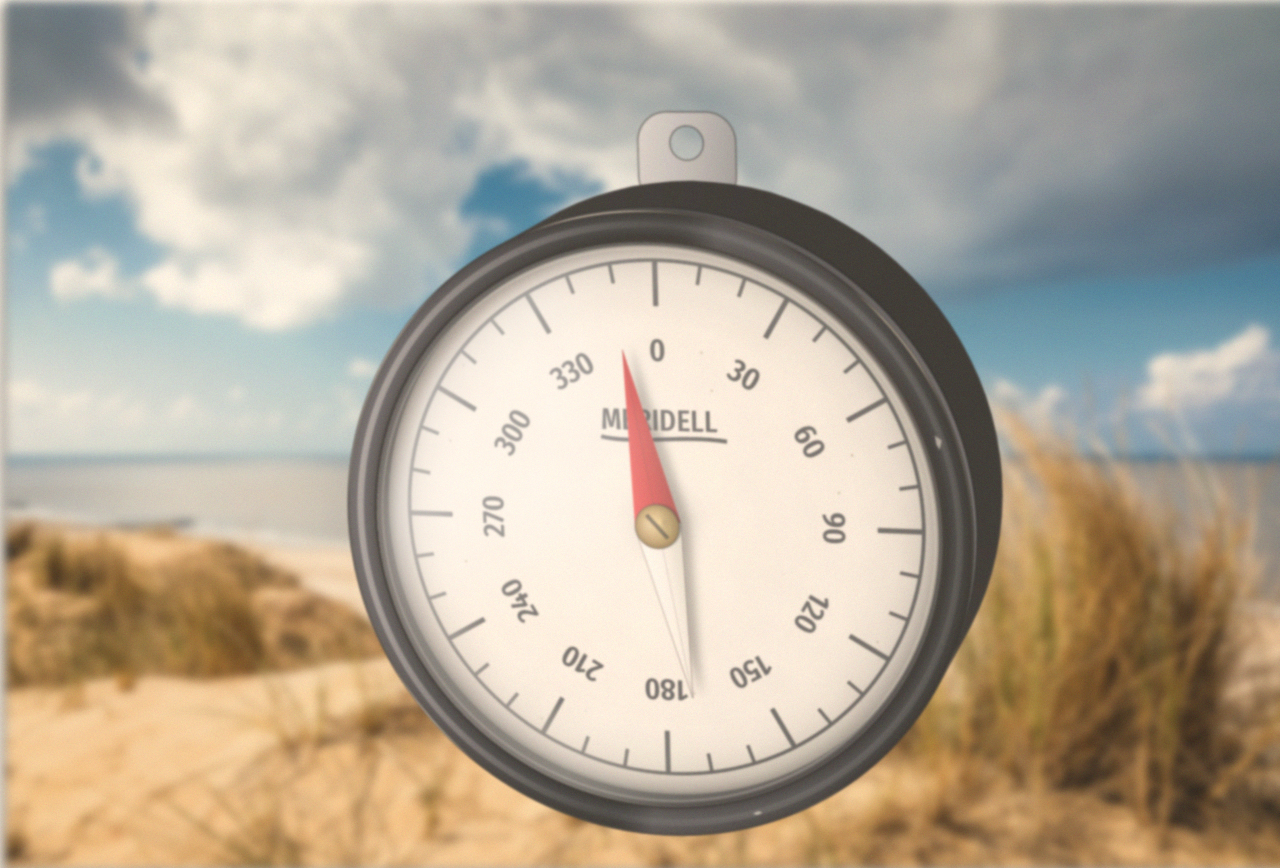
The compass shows 350 °
